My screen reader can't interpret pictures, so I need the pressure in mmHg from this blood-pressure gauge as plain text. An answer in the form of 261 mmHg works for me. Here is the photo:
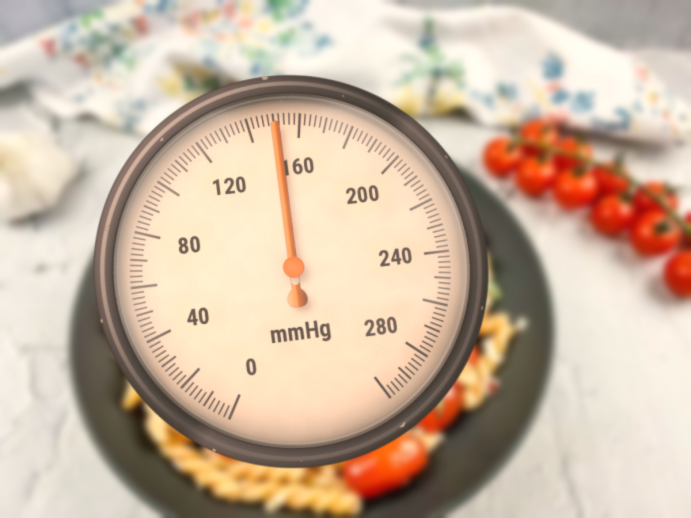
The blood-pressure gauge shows 150 mmHg
